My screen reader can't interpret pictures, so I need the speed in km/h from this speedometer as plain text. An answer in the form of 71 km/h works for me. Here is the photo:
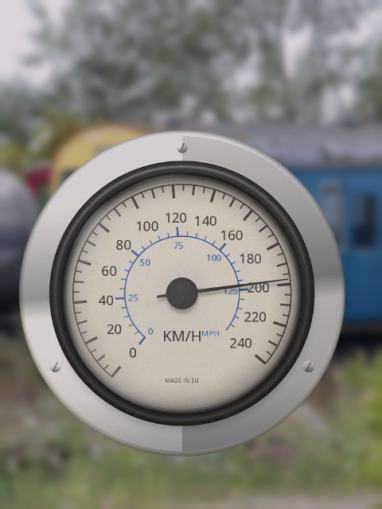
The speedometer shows 197.5 km/h
